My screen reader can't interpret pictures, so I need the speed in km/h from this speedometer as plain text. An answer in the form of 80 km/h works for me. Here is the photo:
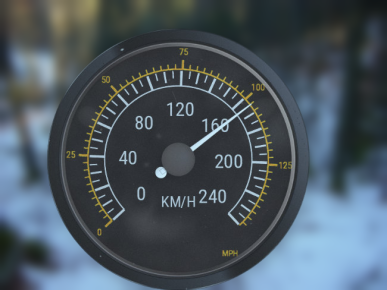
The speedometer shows 165 km/h
